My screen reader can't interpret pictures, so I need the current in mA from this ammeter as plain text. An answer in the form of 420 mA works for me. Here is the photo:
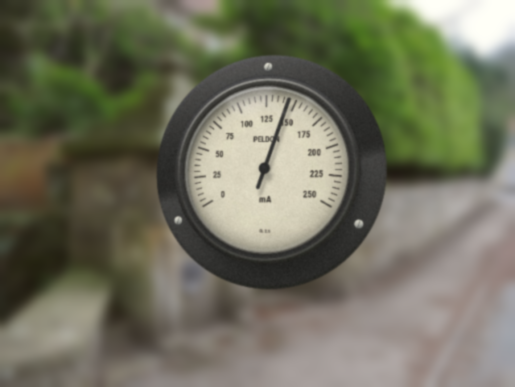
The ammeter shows 145 mA
